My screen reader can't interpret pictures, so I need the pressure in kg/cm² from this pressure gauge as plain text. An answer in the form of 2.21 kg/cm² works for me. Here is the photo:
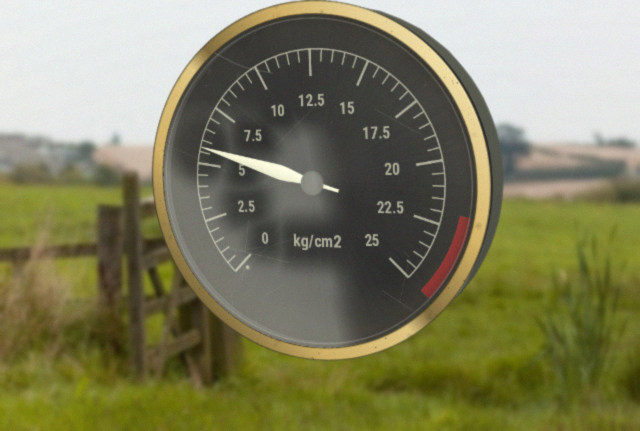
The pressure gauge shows 5.75 kg/cm²
